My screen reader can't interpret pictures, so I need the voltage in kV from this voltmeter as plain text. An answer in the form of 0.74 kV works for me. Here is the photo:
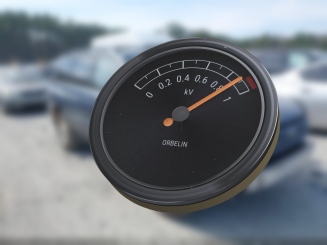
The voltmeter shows 0.9 kV
